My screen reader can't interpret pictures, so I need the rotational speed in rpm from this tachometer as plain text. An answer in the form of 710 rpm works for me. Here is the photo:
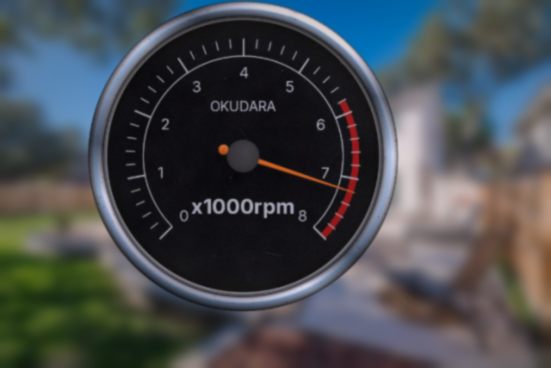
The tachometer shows 7200 rpm
